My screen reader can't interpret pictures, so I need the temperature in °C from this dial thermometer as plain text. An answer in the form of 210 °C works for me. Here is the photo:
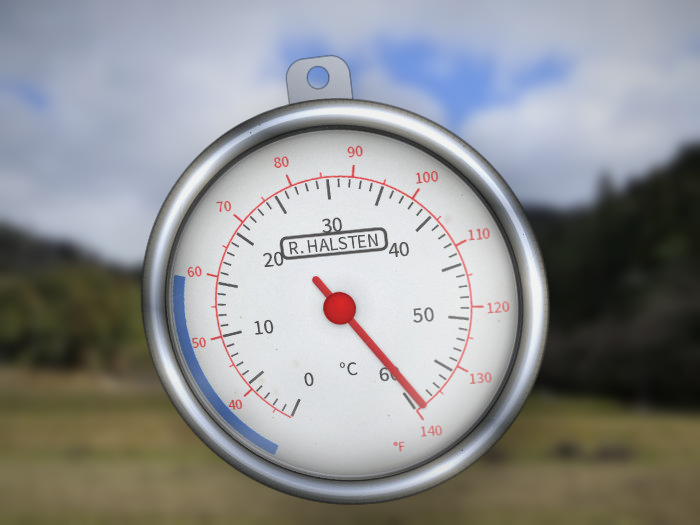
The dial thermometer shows 59 °C
